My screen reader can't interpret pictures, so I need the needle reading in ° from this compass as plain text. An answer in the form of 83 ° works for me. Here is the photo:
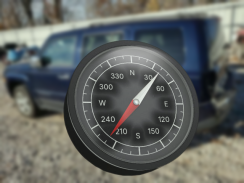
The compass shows 220 °
